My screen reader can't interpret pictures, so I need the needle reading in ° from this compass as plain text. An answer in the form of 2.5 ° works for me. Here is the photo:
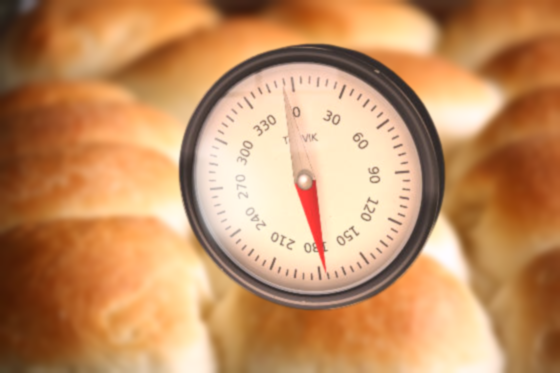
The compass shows 175 °
